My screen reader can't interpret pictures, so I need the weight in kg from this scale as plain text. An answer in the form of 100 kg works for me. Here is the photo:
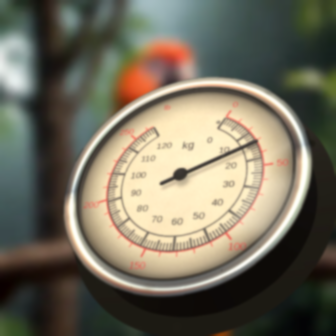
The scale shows 15 kg
